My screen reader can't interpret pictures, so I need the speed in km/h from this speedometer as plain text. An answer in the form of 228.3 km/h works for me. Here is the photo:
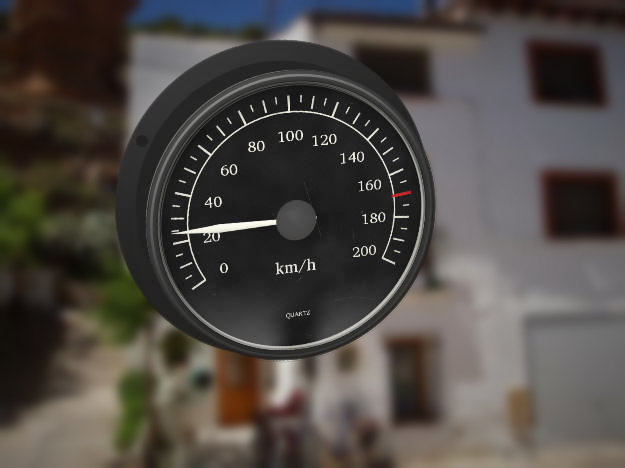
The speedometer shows 25 km/h
